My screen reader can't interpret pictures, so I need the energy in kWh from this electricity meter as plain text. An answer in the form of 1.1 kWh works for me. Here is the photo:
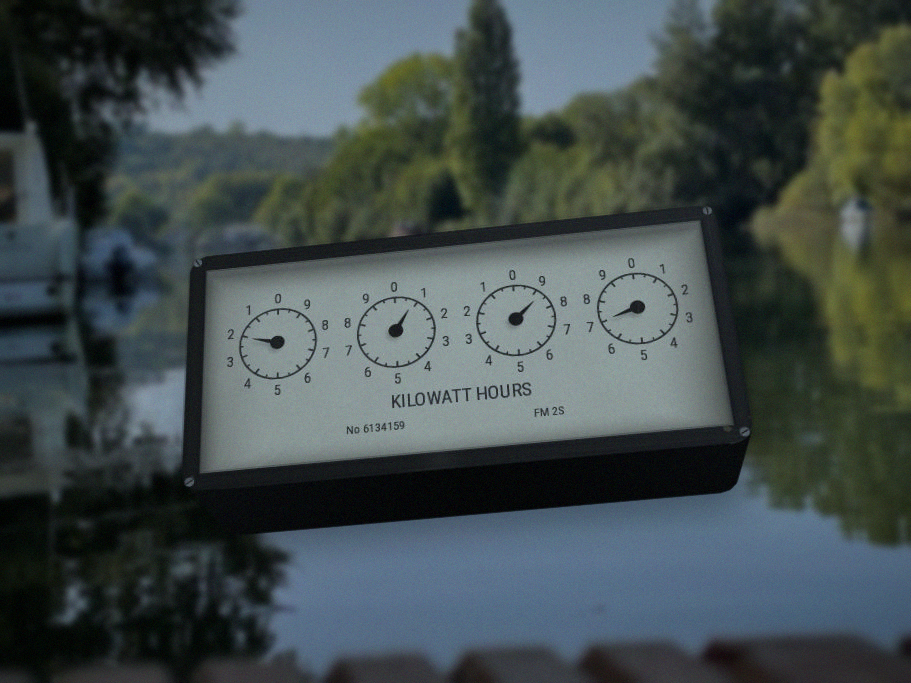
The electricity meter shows 2087 kWh
